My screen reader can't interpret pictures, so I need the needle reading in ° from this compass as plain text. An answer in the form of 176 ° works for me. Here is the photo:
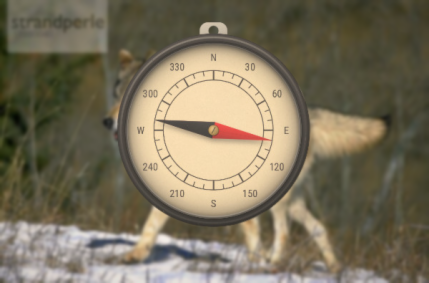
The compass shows 100 °
